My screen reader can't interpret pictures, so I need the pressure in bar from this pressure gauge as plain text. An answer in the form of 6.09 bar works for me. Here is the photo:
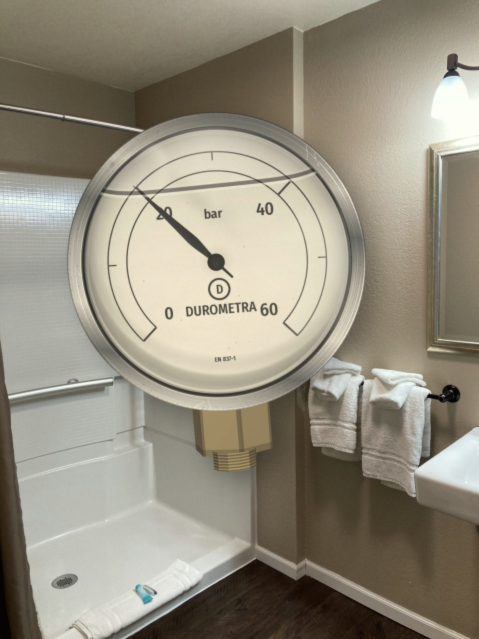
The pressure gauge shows 20 bar
